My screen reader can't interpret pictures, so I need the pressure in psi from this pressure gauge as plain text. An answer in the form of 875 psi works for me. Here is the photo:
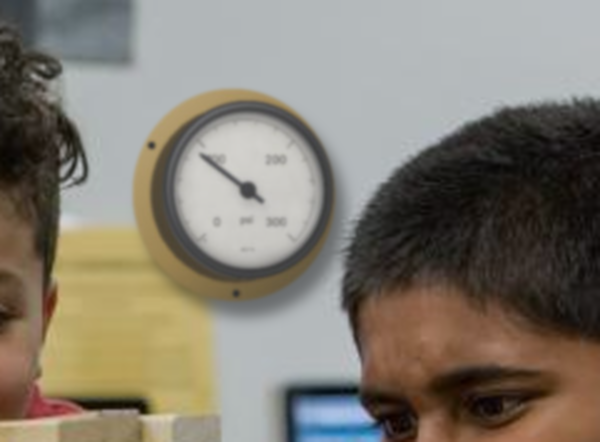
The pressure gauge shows 90 psi
